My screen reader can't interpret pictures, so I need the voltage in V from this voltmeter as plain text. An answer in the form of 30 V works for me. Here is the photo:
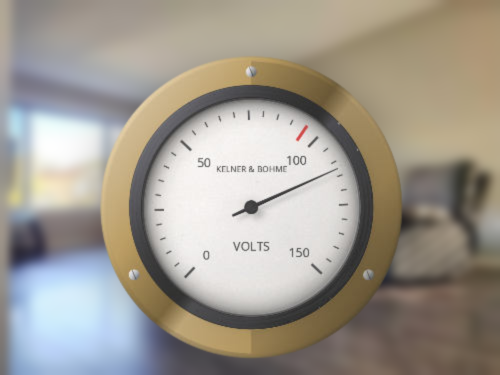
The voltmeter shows 112.5 V
